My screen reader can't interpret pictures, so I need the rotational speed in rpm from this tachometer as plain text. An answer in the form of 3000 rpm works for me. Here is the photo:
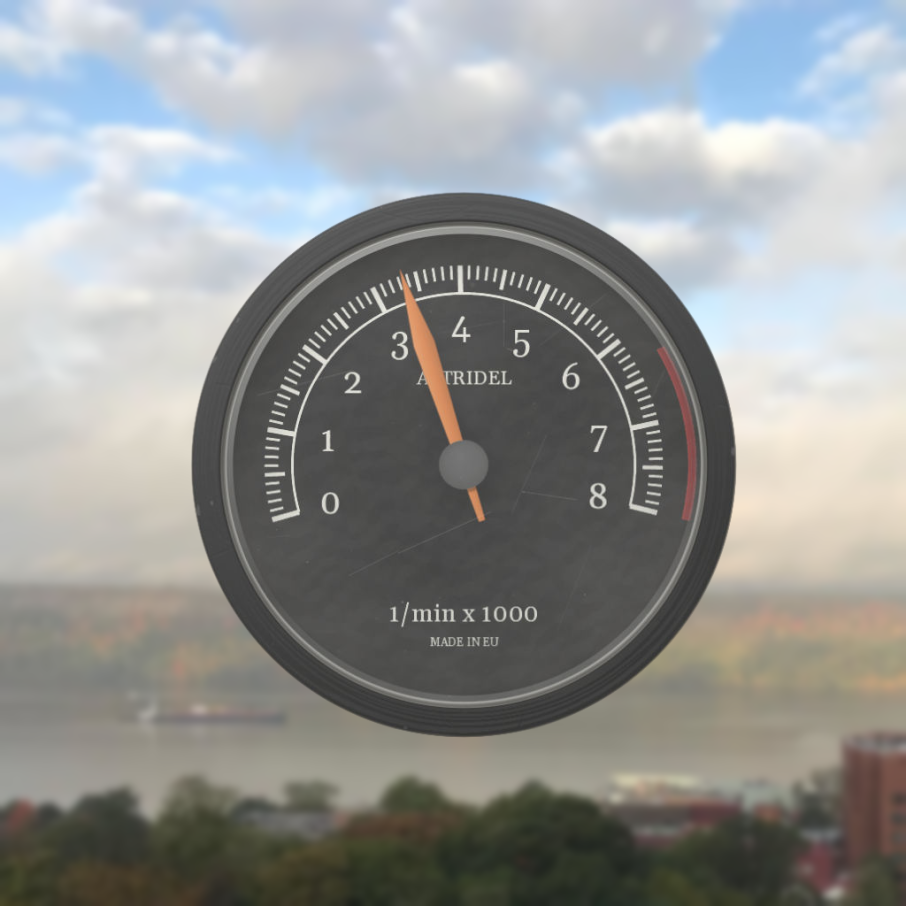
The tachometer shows 3350 rpm
